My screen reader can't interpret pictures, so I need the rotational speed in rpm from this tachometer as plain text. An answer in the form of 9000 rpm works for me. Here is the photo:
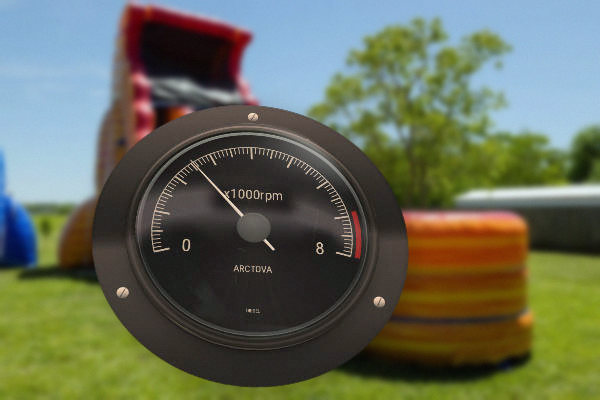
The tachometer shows 2500 rpm
